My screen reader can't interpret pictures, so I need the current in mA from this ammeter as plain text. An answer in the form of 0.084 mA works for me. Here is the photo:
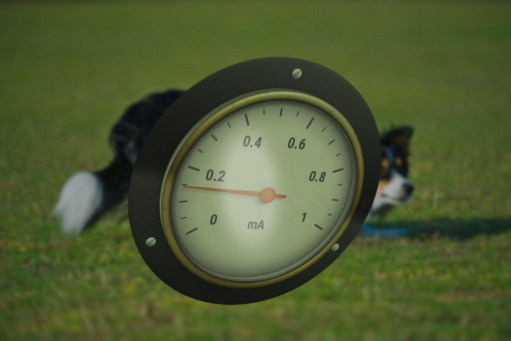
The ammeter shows 0.15 mA
